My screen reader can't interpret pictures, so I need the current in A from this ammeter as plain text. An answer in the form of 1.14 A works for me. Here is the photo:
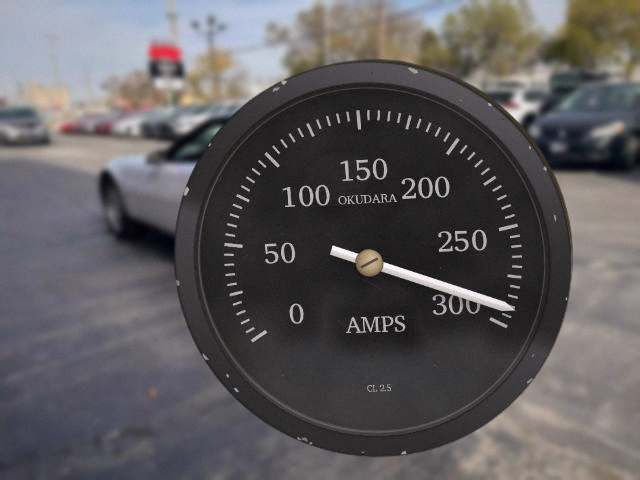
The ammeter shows 290 A
